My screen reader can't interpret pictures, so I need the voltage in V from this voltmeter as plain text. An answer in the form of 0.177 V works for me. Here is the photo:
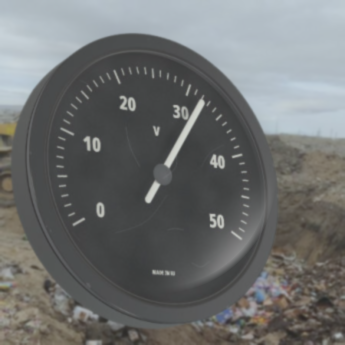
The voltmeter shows 32 V
